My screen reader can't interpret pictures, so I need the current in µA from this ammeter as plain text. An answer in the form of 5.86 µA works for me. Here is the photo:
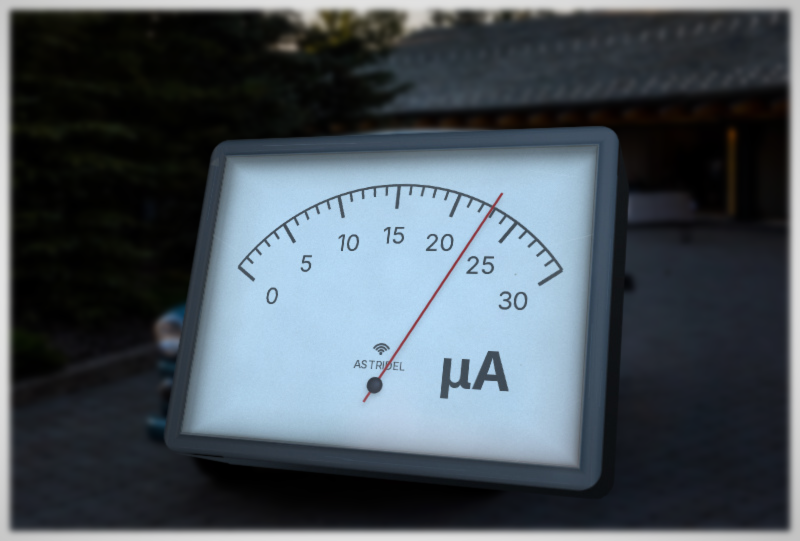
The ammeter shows 23 µA
